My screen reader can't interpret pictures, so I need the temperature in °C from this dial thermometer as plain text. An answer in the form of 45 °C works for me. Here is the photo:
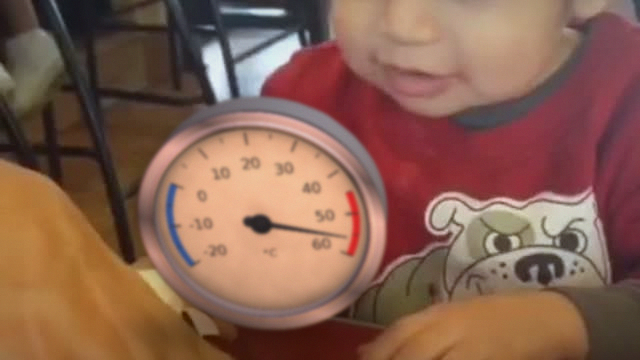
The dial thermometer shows 55 °C
